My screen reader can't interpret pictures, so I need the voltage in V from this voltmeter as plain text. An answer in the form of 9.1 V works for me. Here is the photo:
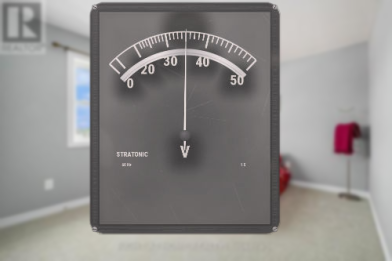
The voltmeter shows 35 V
